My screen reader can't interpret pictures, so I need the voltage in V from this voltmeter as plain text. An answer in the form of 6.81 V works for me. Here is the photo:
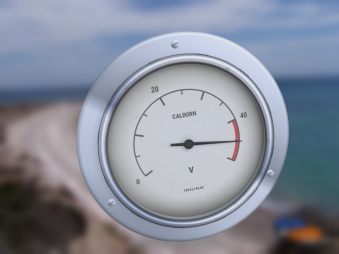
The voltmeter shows 45 V
